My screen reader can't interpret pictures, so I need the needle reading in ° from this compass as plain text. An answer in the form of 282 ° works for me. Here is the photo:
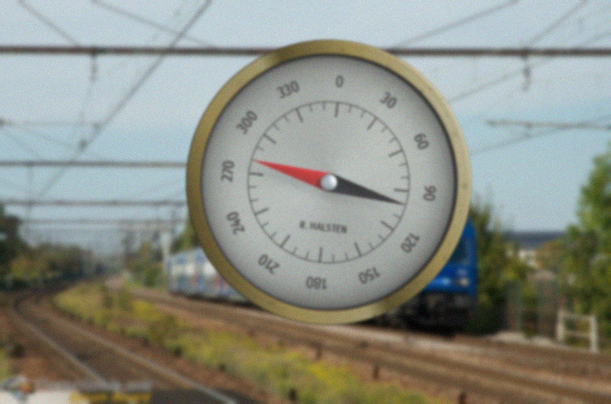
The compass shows 280 °
